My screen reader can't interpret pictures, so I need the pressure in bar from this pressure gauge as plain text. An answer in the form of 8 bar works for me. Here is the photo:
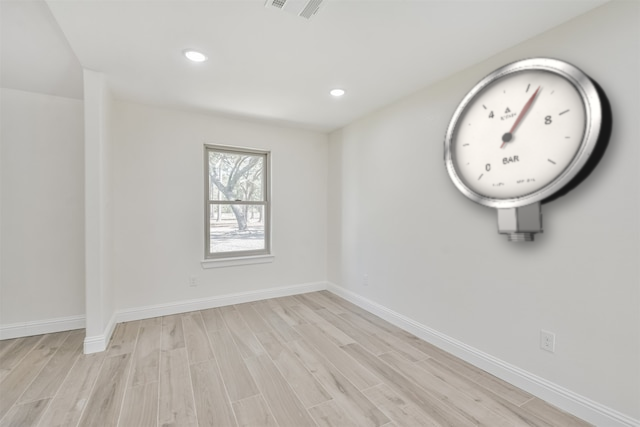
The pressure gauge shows 6.5 bar
